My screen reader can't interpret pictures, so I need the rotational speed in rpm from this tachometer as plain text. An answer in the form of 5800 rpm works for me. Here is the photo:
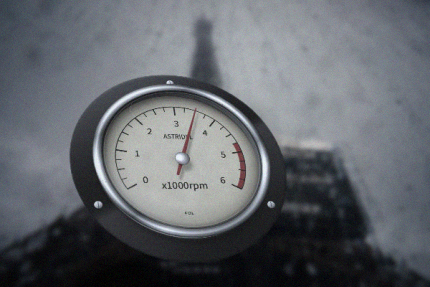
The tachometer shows 3500 rpm
